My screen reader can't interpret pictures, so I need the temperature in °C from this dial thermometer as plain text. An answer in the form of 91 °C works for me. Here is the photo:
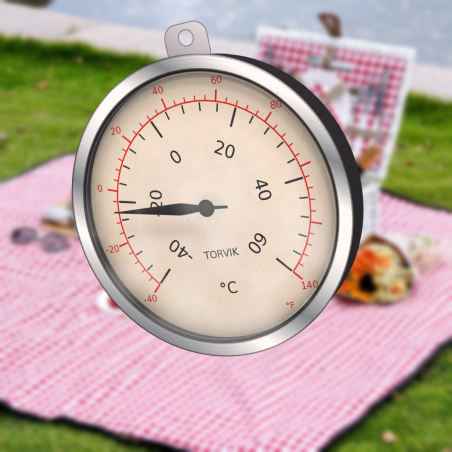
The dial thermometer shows -22 °C
